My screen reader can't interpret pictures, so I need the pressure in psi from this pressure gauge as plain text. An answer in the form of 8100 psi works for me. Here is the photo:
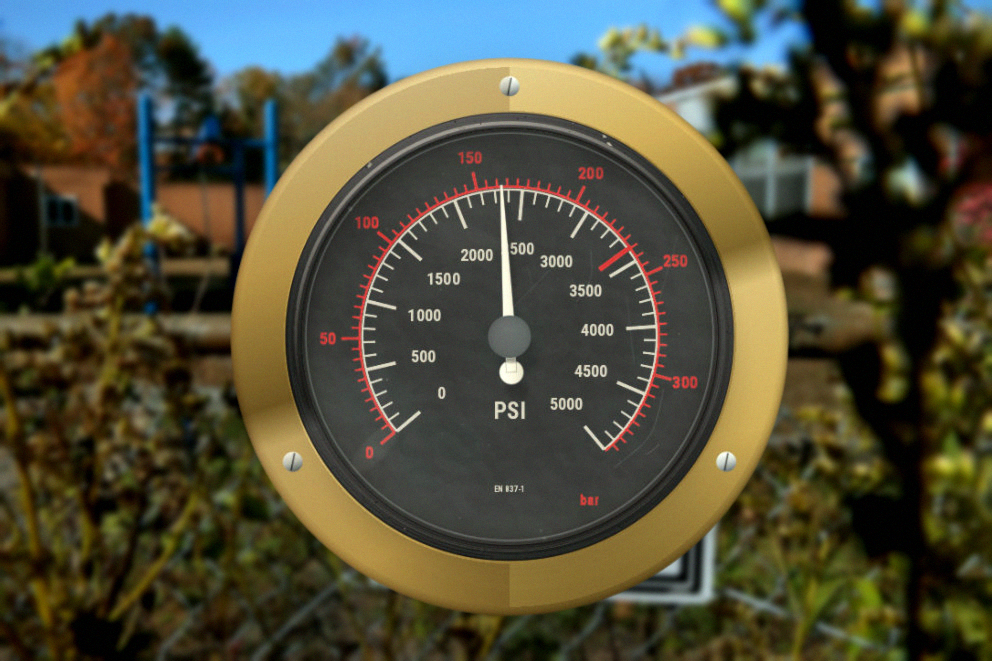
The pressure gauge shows 2350 psi
